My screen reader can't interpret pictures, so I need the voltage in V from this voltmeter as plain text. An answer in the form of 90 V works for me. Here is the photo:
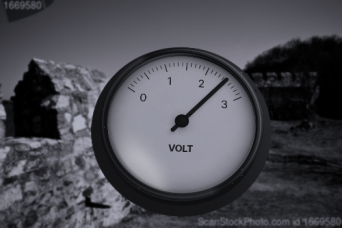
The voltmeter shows 2.5 V
